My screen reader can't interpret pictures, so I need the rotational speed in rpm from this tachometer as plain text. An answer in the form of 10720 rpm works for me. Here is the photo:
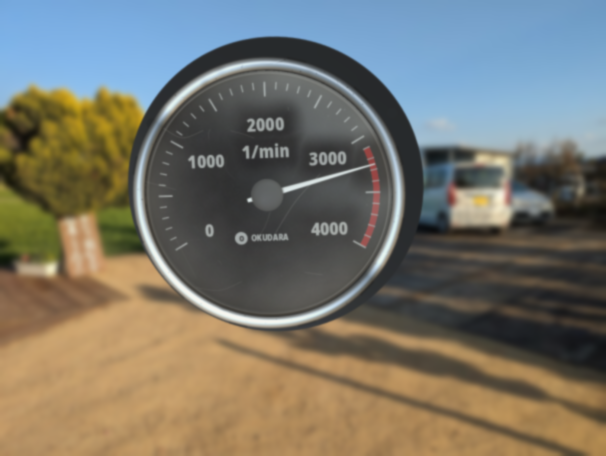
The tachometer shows 3250 rpm
